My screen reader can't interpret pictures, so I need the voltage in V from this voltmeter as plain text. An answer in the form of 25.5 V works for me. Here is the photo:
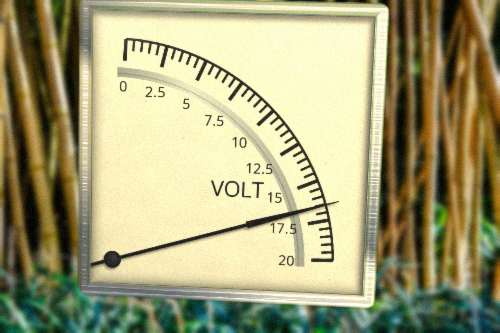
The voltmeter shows 16.5 V
